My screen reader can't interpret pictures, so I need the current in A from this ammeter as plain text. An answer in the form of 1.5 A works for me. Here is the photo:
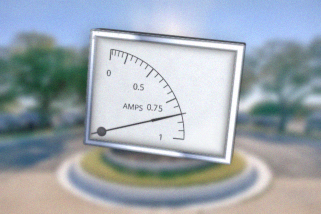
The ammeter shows 0.85 A
